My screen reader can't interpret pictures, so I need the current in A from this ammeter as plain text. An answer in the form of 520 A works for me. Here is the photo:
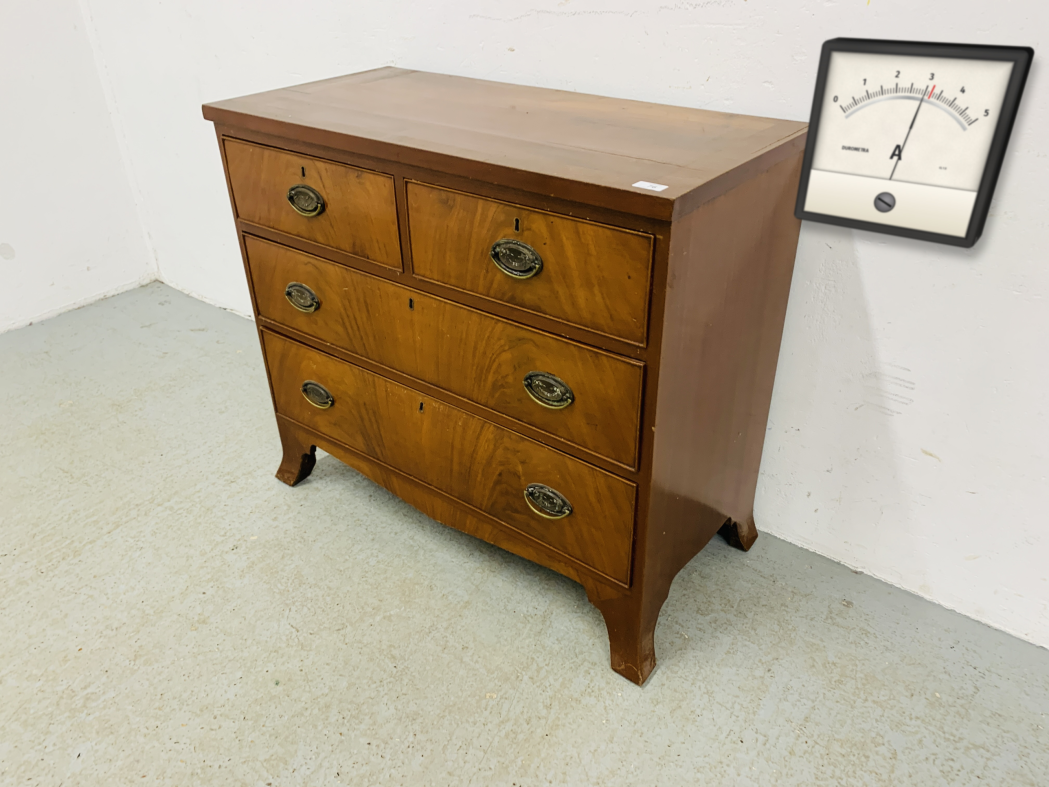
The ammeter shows 3 A
